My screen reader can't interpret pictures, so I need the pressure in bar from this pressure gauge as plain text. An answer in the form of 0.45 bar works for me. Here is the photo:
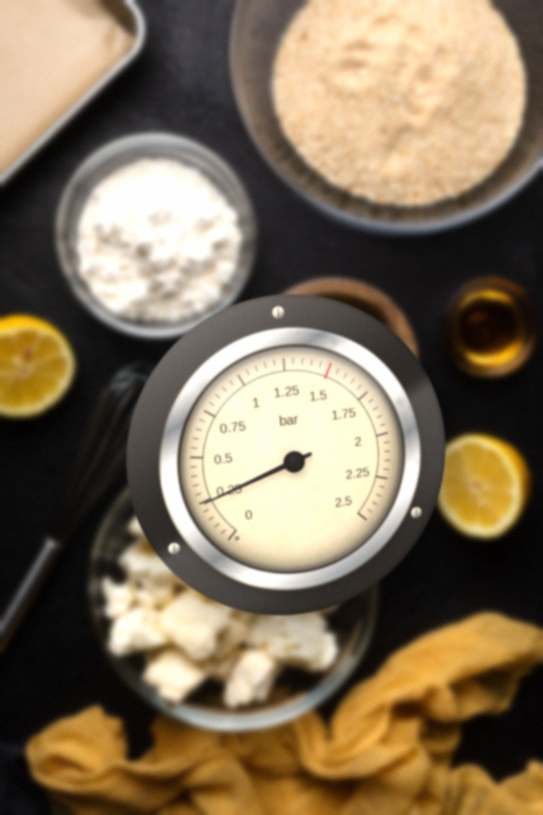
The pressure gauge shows 0.25 bar
